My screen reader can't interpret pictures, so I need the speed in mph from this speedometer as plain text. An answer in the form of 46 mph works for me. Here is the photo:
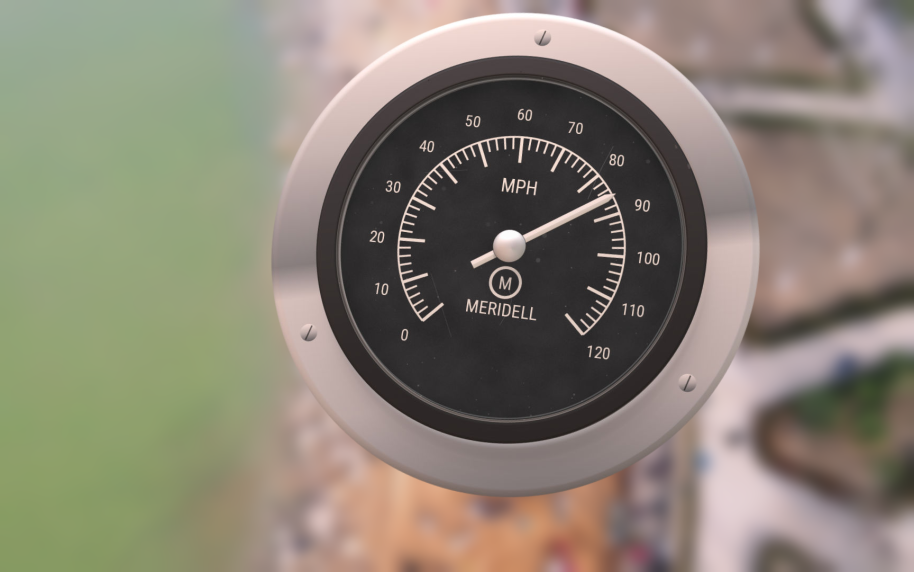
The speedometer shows 86 mph
